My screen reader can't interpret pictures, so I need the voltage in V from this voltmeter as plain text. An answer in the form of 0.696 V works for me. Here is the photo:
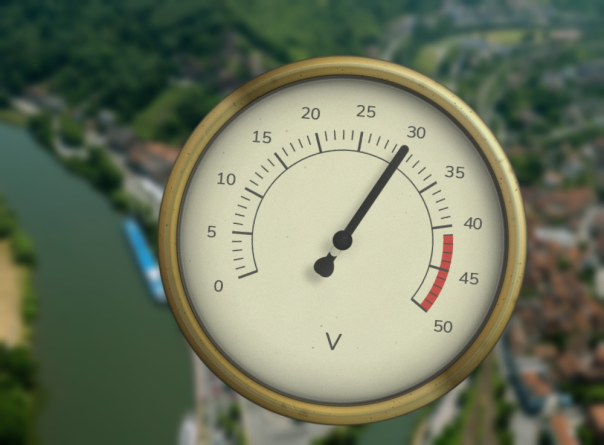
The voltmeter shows 30 V
